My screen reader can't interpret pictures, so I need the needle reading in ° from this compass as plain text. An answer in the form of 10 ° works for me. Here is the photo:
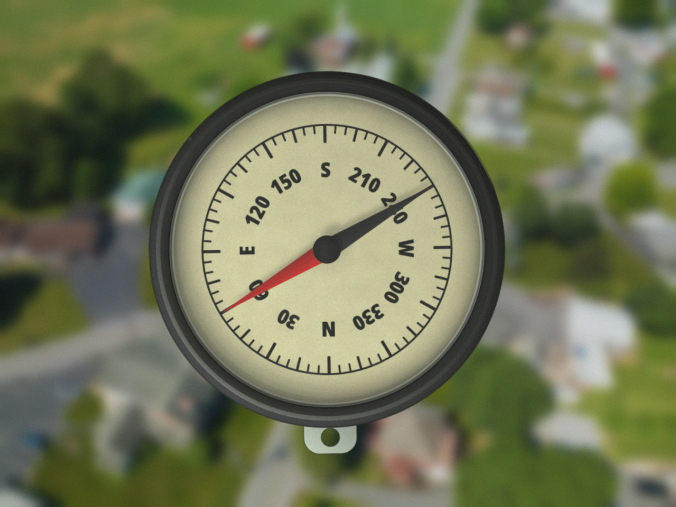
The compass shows 60 °
